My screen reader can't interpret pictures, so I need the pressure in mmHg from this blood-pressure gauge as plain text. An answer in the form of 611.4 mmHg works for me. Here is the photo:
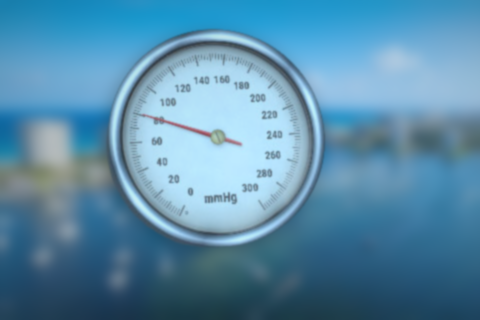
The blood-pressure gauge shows 80 mmHg
